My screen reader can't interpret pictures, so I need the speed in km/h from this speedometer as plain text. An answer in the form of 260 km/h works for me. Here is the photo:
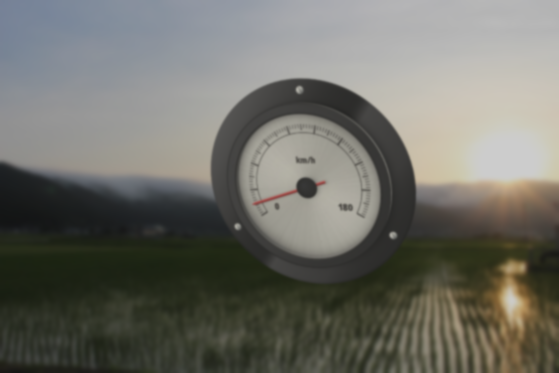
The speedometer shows 10 km/h
